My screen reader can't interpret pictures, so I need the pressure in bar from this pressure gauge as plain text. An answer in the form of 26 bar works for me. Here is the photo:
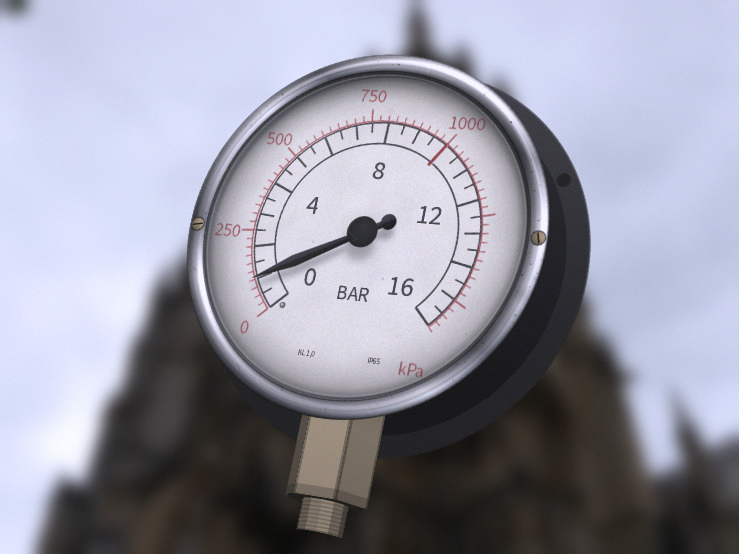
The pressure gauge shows 1 bar
